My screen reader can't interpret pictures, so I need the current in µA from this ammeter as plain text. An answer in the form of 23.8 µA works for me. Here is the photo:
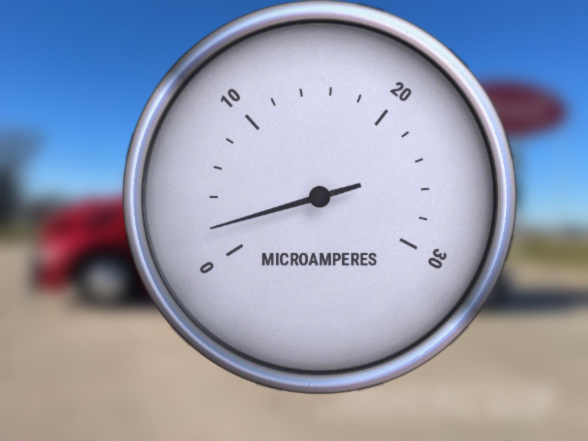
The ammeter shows 2 µA
